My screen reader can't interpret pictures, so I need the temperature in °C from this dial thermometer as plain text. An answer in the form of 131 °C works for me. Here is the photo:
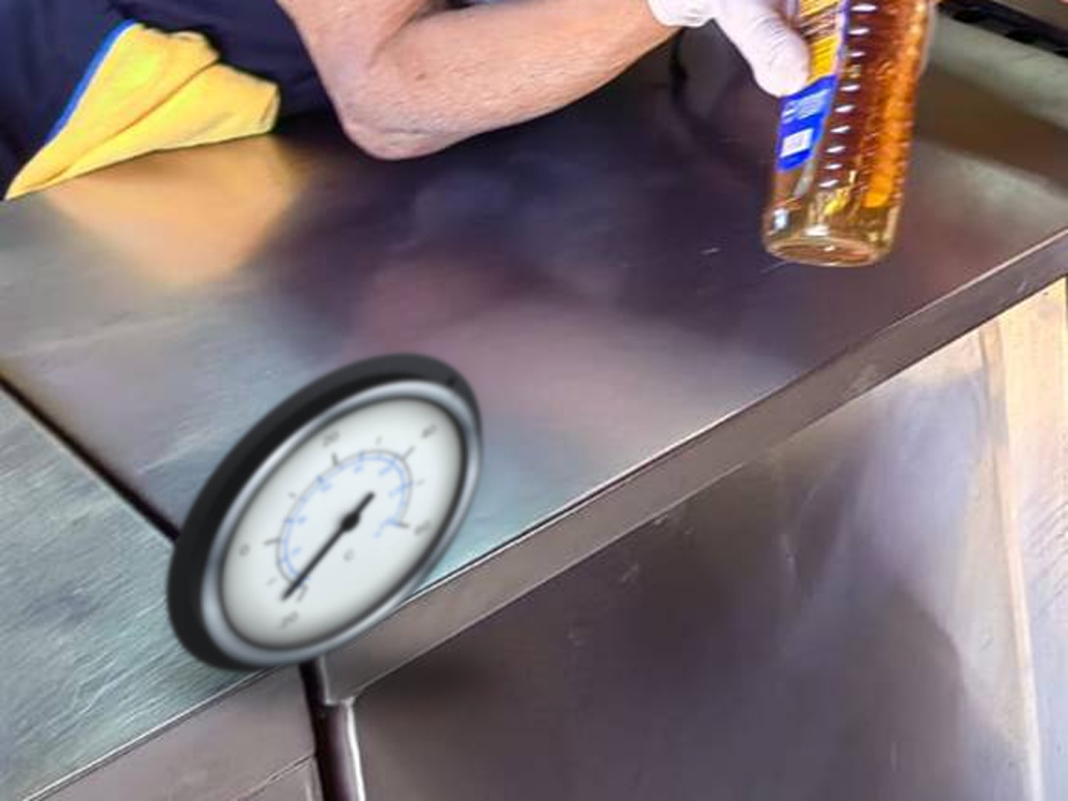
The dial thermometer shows -15 °C
